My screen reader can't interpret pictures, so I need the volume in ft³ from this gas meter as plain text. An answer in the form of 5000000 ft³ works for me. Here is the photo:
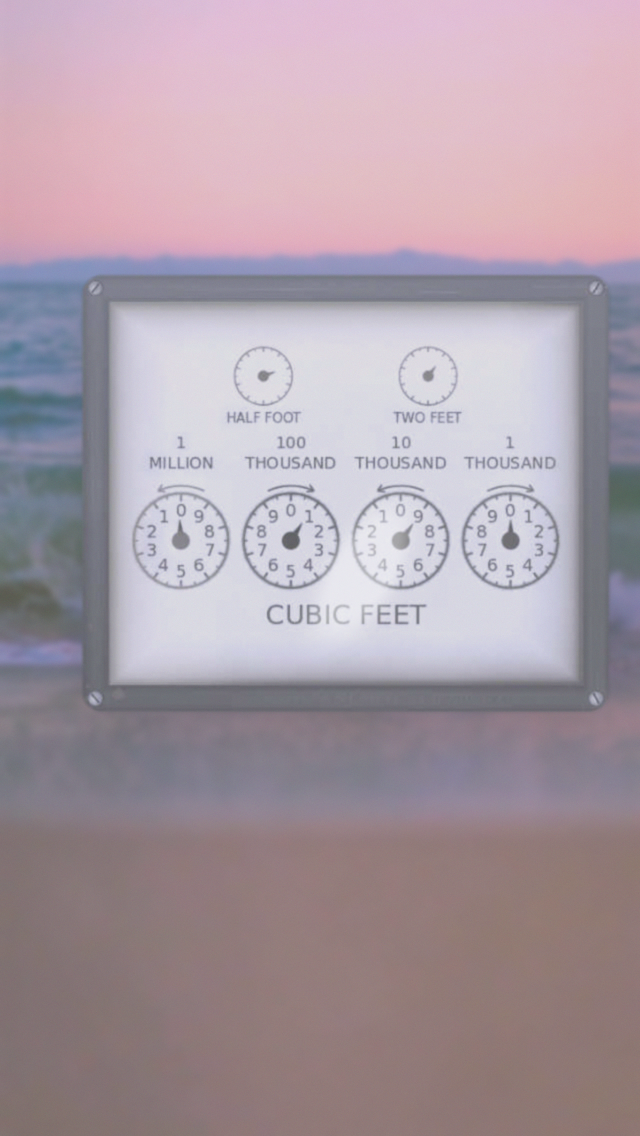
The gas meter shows 9000 ft³
